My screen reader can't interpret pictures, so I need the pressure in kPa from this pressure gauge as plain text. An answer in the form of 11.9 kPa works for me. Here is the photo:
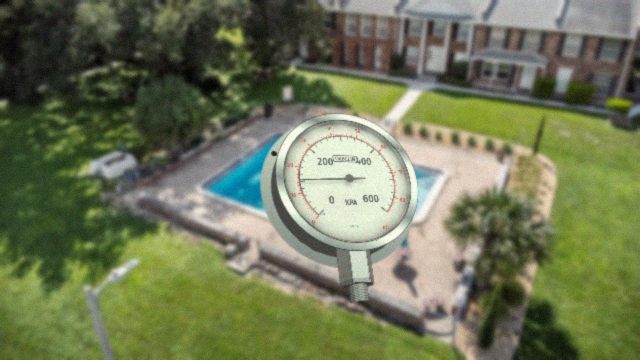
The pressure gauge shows 100 kPa
